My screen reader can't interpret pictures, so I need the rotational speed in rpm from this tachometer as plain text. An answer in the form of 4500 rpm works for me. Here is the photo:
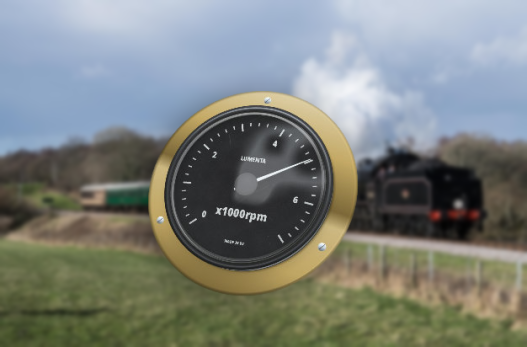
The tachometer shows 5000 rpm
